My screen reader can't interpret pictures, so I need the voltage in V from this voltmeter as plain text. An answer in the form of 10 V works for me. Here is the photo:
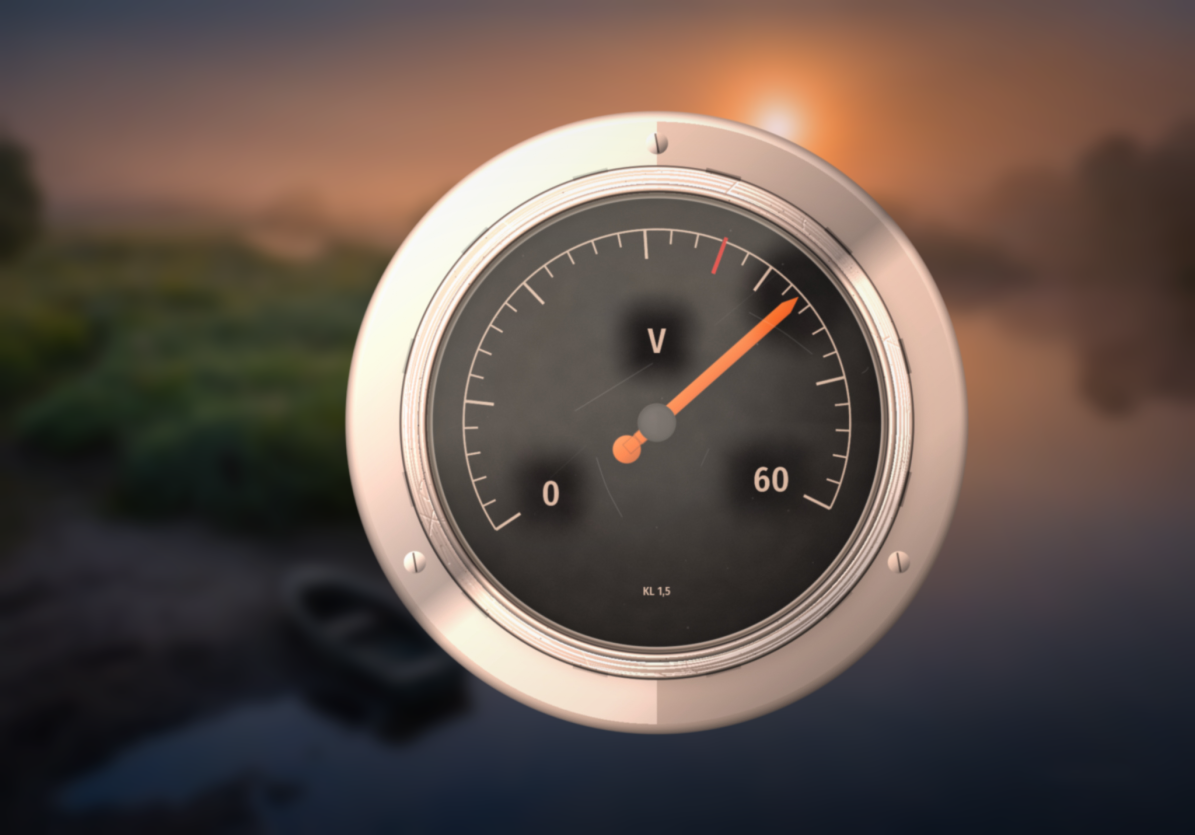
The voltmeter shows 43 V
